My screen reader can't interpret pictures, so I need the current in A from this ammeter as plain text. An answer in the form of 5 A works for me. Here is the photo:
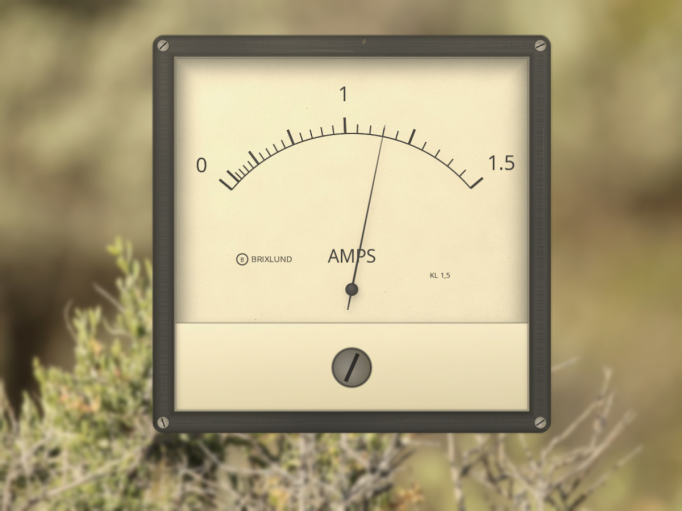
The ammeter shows 1.15 A
